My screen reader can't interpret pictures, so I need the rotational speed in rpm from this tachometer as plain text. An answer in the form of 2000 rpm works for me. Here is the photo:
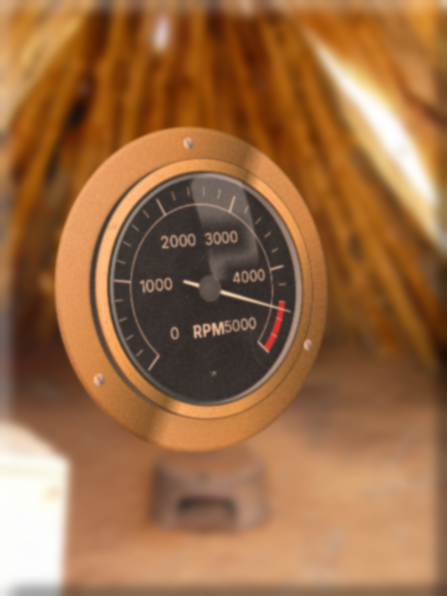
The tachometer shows 4500 rpm
